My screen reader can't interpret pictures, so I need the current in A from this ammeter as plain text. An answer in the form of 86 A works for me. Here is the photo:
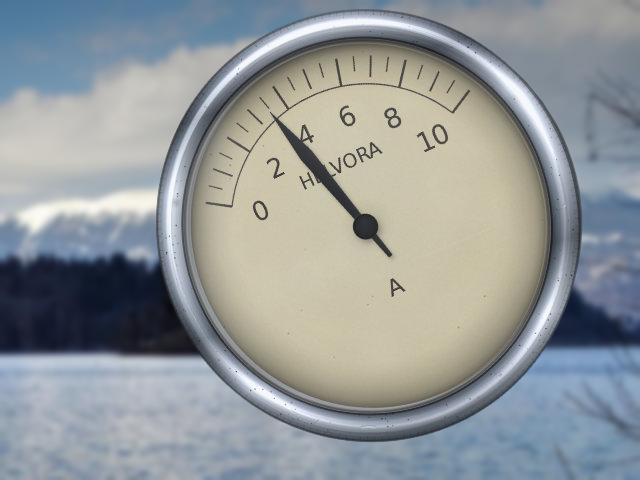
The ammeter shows 3.5 A
